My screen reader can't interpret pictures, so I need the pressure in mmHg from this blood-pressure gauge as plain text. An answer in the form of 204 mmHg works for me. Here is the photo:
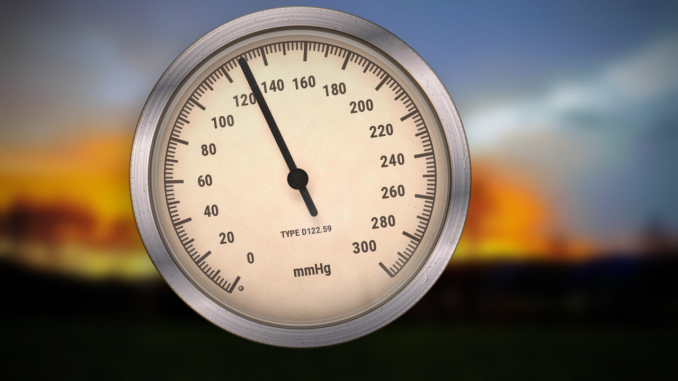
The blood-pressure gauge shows 130 mmHg
